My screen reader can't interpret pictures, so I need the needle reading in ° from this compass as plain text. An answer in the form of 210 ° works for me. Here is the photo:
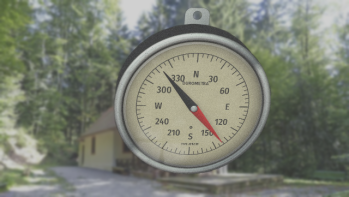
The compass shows 140 °
